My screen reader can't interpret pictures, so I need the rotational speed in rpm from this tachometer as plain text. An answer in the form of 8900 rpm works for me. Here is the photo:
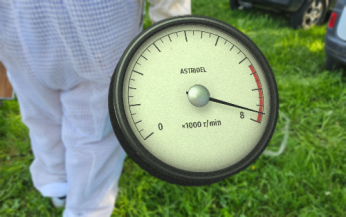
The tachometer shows 7750 rpm
